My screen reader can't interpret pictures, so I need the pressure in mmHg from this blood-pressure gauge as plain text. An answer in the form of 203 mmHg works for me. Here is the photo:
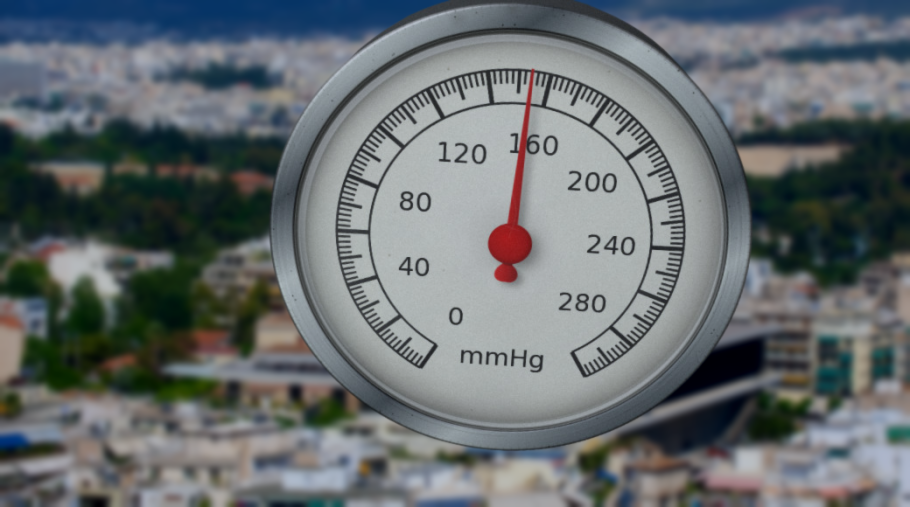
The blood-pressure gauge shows 154 mmHg
